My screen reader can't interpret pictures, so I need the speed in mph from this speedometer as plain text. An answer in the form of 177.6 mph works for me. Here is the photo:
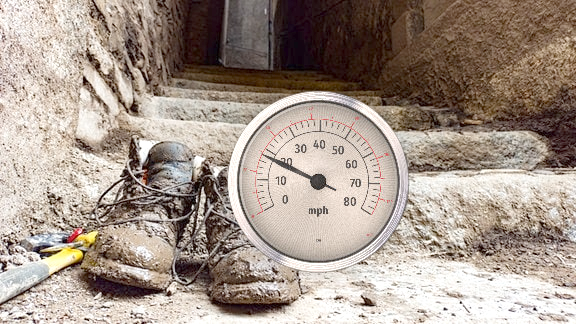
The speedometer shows 18 mph
